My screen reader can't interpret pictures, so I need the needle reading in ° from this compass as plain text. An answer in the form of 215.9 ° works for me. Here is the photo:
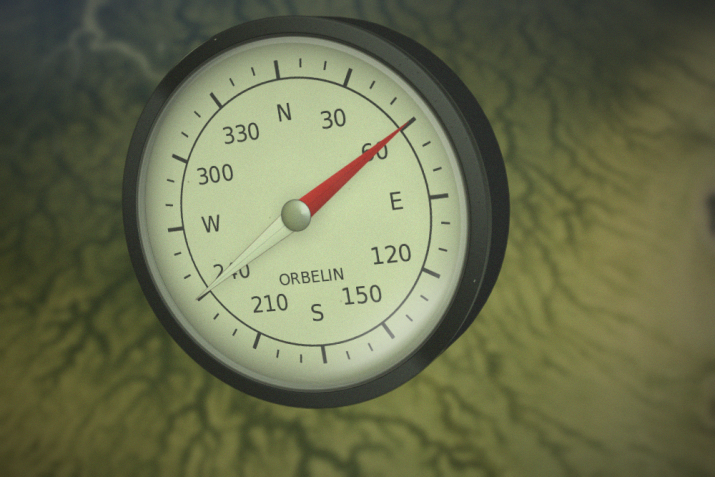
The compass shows 60 °
